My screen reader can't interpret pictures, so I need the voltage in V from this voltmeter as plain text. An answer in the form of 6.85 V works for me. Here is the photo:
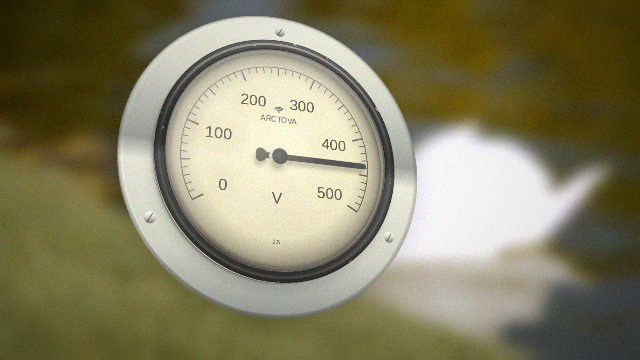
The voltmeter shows 440 V
